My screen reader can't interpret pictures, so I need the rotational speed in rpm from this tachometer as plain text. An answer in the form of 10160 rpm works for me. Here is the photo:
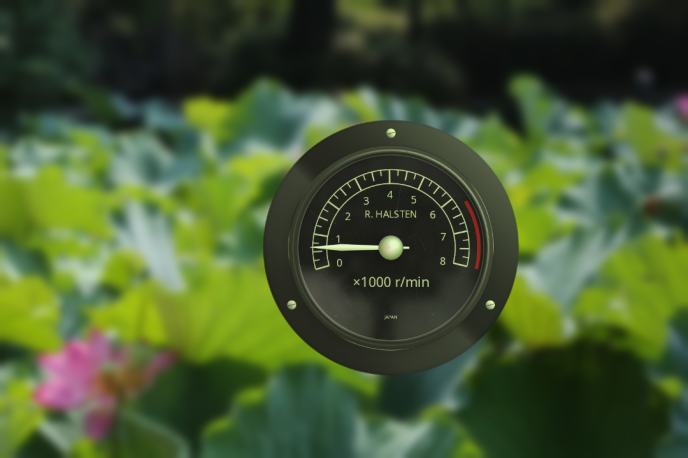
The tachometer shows 625 rpm
